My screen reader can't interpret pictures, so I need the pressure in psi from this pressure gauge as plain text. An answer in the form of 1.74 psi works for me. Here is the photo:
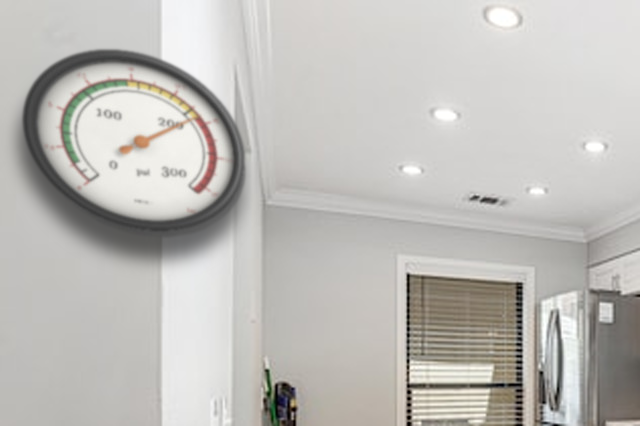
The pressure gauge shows 210 psi
